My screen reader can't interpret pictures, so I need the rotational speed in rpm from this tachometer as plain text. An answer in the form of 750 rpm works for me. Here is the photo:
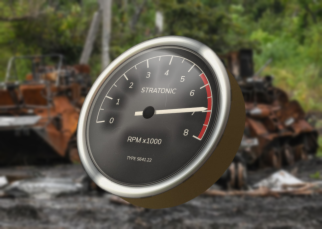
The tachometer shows 7000 rpm
